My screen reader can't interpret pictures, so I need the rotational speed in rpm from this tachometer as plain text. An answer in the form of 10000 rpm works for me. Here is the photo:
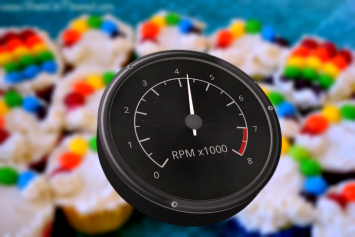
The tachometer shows 4250 rpm
